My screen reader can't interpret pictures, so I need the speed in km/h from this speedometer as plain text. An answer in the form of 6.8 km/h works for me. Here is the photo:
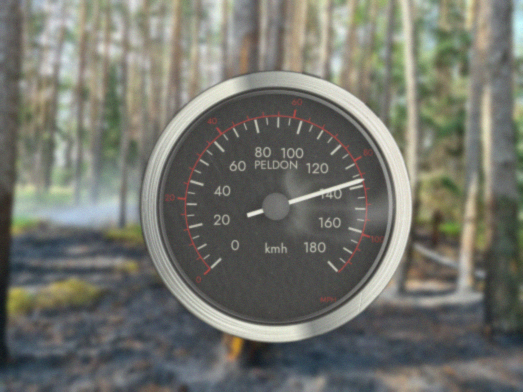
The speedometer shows 137.5 km/h
